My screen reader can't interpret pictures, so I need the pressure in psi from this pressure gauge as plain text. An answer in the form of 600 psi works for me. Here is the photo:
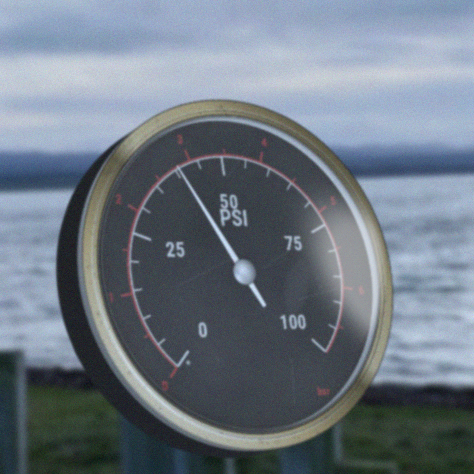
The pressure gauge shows 40 psi
